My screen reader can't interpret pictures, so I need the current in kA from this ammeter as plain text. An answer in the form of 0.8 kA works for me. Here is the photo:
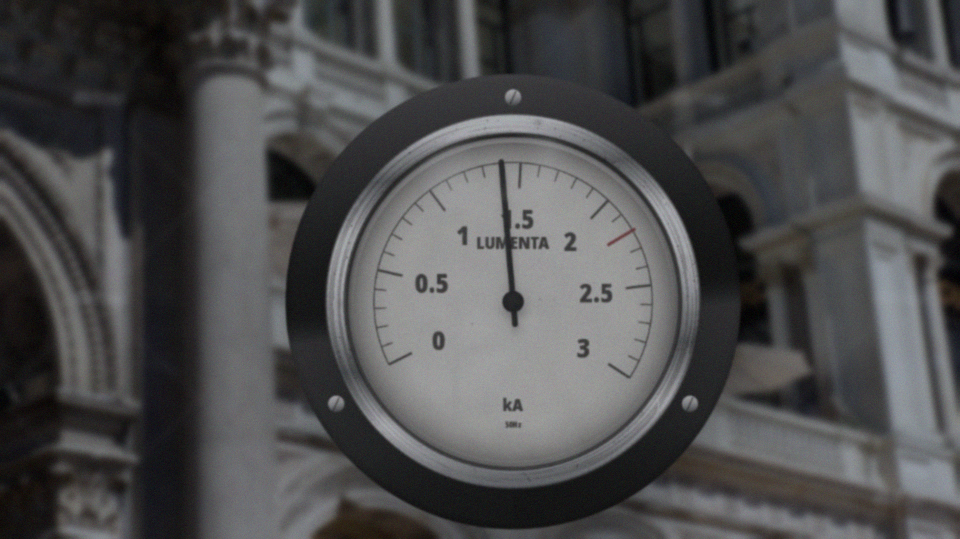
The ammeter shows 1.4 kA
